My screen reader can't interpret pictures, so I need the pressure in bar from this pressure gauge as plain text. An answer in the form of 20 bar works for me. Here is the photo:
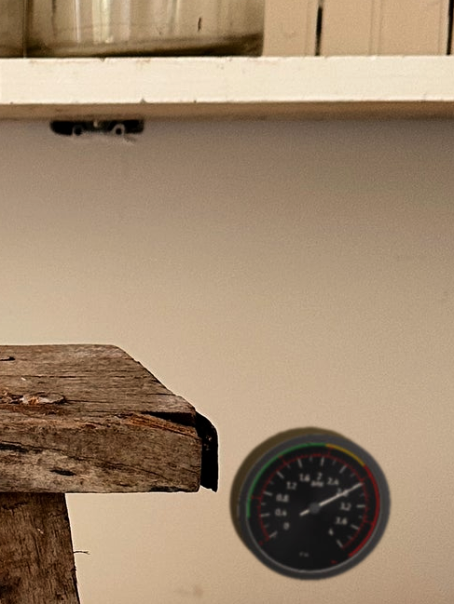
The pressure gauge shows 2.8 bar
